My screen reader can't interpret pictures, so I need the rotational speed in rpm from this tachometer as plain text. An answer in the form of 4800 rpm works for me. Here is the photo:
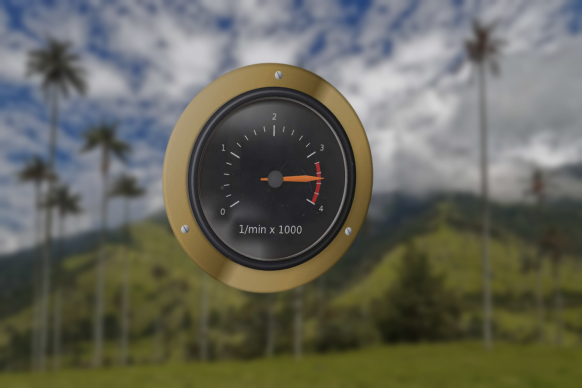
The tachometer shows 3500 rpm
